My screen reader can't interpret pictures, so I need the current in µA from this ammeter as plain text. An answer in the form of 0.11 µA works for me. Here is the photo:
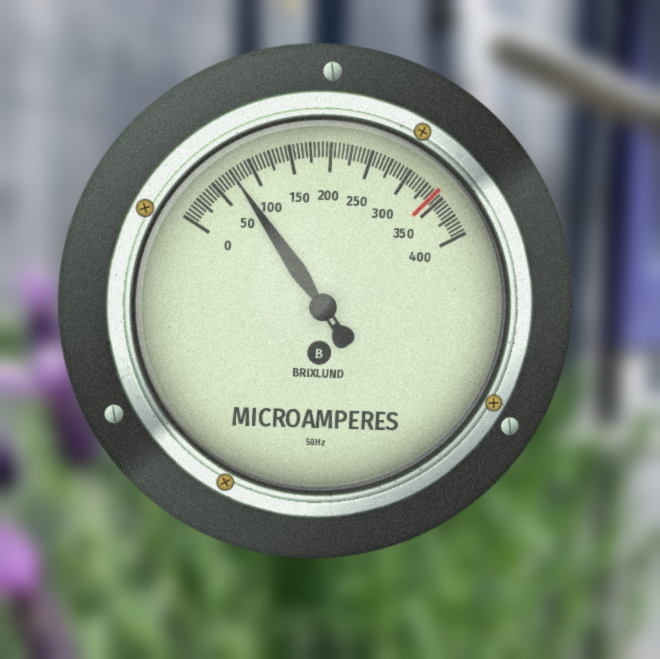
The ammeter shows 75 µA
